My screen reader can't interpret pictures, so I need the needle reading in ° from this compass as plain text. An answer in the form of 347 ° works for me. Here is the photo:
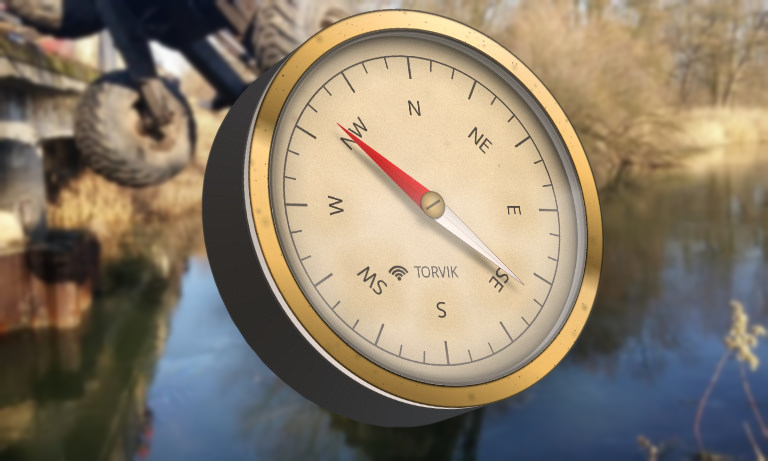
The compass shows 310 °
